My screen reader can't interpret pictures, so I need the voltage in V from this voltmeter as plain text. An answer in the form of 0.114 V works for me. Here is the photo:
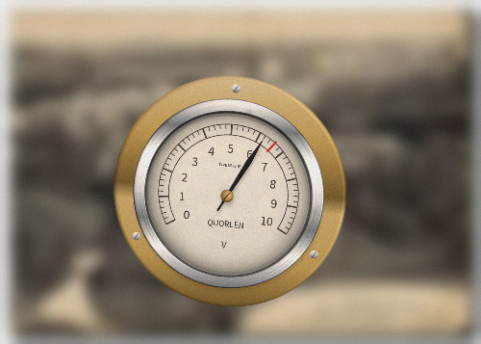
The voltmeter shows 6.2 V
